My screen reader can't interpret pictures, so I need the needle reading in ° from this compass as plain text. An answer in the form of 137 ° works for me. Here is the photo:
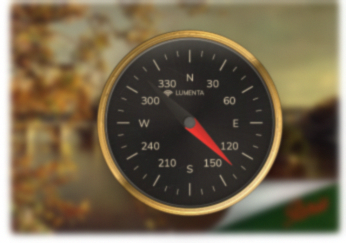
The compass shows 135 °
